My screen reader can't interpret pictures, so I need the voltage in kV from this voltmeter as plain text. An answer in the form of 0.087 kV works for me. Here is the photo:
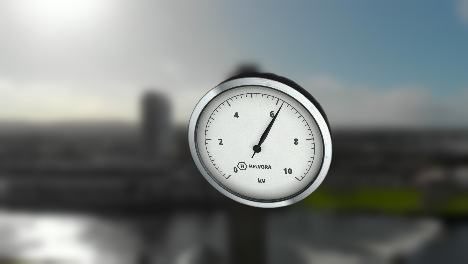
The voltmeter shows 6.2 kV
